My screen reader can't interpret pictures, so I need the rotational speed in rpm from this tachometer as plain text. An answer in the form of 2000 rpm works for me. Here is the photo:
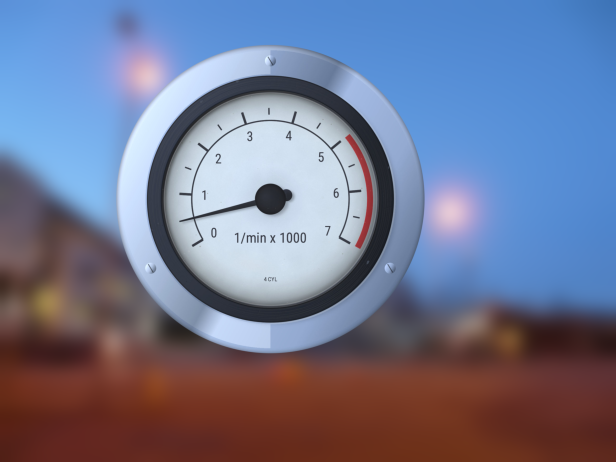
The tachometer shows 500 rpm
